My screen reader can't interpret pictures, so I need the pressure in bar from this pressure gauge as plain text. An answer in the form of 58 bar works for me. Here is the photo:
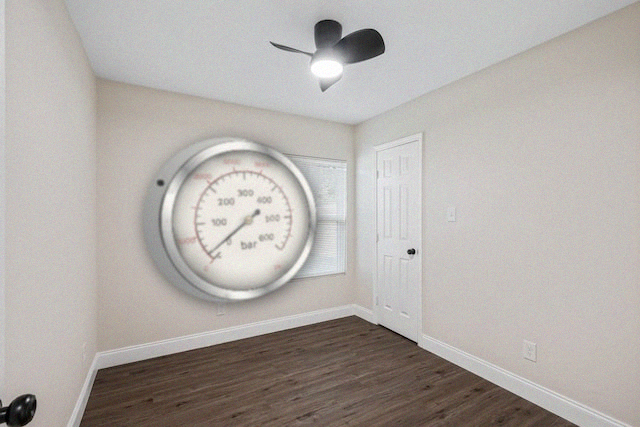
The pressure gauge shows 20 bar
